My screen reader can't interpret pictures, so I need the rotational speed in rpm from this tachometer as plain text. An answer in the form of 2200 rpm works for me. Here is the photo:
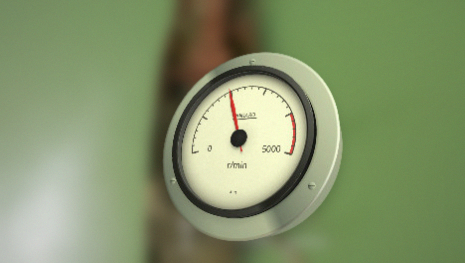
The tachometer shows 2000 rpm
